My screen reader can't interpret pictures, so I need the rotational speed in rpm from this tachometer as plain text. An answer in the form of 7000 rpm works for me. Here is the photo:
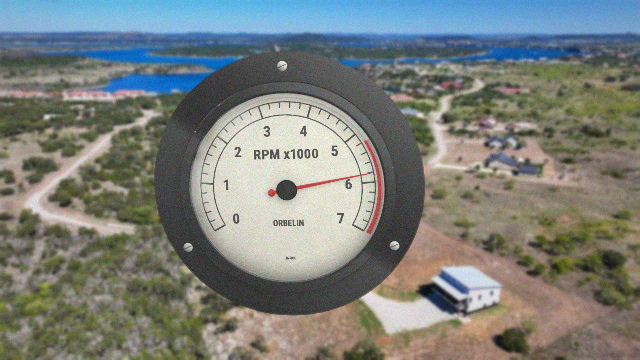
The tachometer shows 5800 rpm
